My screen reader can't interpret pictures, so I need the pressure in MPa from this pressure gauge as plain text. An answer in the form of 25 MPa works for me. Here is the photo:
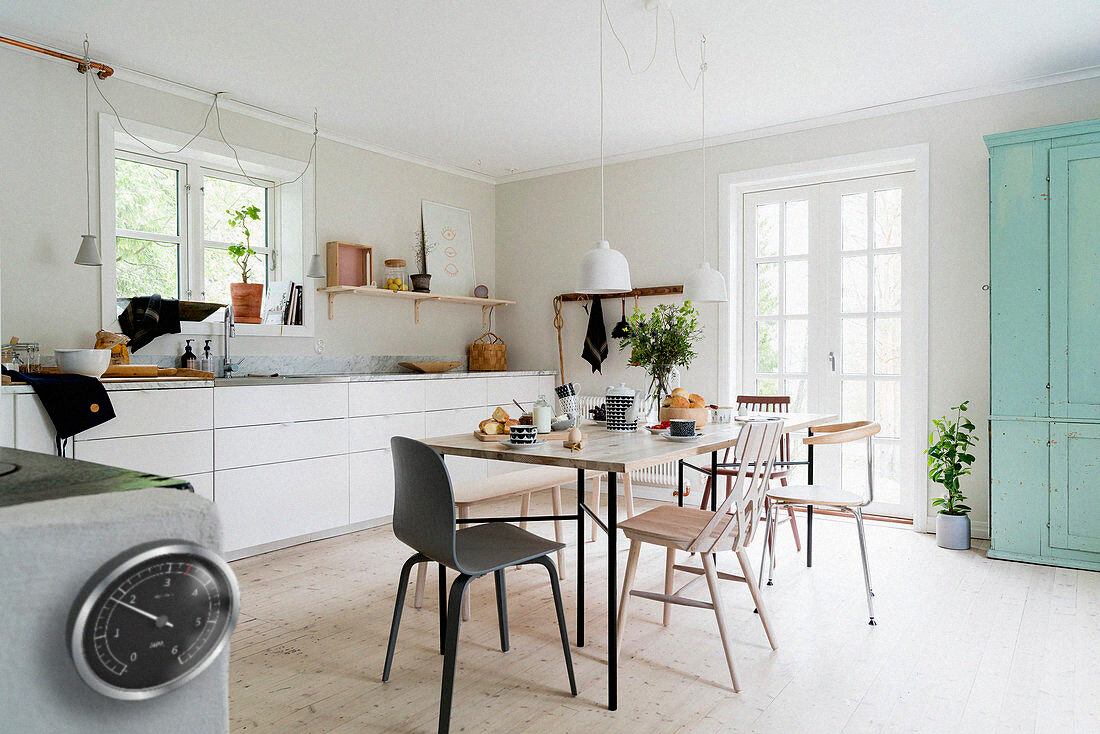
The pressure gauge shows 1.8 MPa
